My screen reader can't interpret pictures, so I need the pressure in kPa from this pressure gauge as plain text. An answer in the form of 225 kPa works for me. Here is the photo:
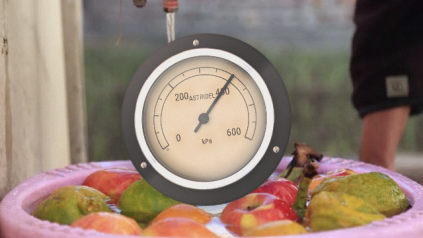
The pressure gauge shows 400 kPa
